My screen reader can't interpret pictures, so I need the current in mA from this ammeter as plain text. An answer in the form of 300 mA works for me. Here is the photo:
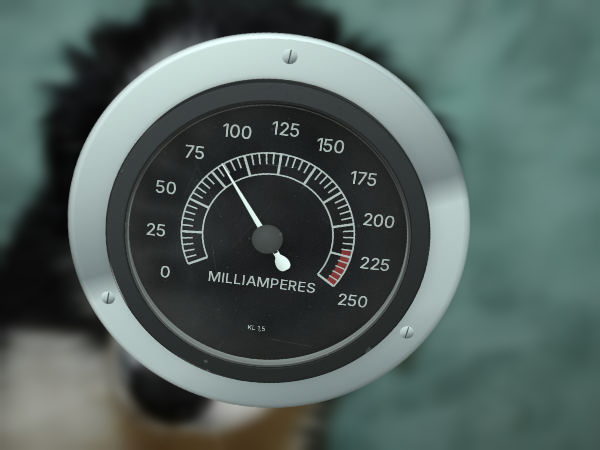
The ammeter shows 85 mA
